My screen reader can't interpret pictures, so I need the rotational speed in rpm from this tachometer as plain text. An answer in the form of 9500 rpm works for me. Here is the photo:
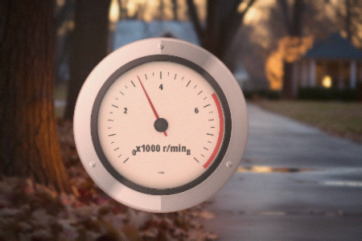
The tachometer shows 3250 rpm
